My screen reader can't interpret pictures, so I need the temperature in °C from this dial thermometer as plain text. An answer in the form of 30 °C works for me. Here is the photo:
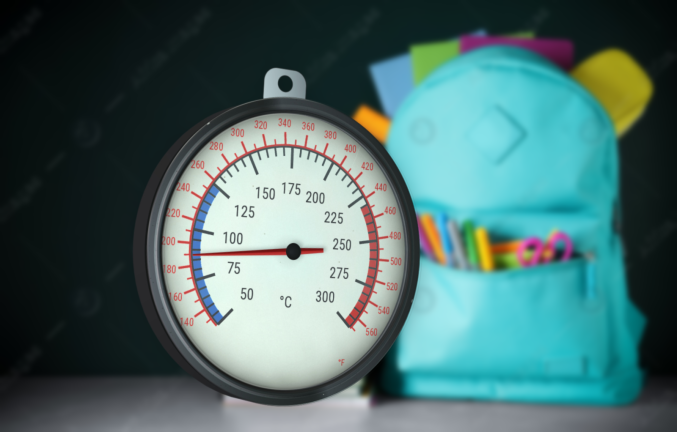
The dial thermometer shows 87.5 °C
